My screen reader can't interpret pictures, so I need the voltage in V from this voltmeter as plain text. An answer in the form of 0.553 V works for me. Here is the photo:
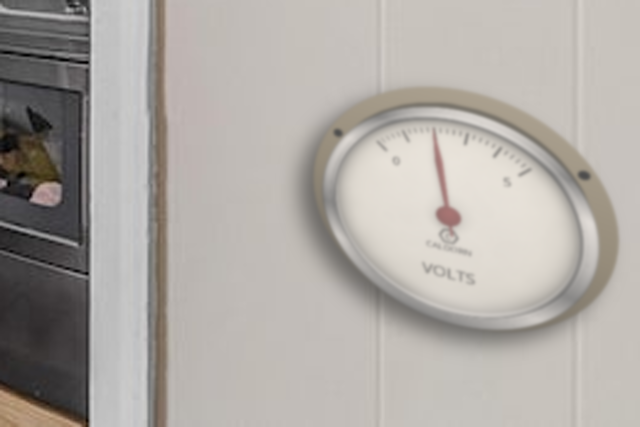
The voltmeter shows 2 V
